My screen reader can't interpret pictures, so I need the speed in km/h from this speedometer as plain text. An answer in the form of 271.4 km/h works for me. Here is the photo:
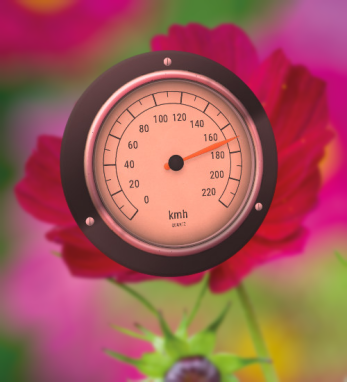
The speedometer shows 170 km/h
